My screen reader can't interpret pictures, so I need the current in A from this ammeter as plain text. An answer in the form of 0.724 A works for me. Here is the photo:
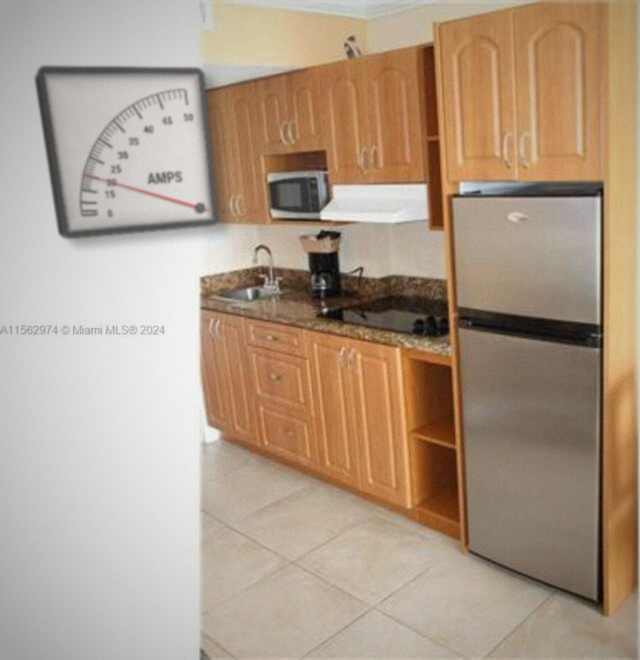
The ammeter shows 20 A
